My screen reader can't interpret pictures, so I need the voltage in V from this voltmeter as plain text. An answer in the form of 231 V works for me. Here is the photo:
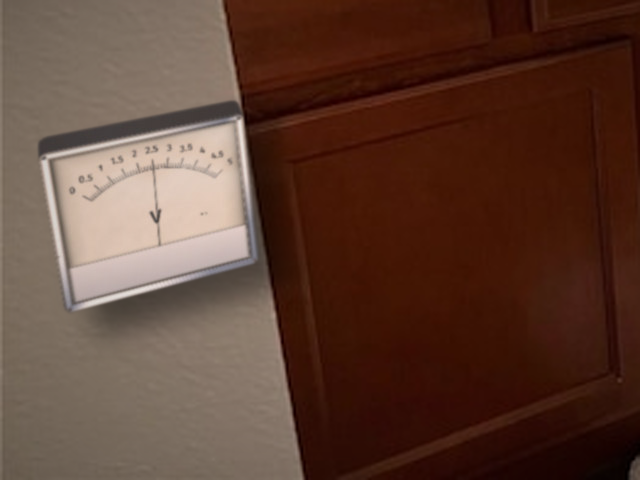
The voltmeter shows 2.5 V
